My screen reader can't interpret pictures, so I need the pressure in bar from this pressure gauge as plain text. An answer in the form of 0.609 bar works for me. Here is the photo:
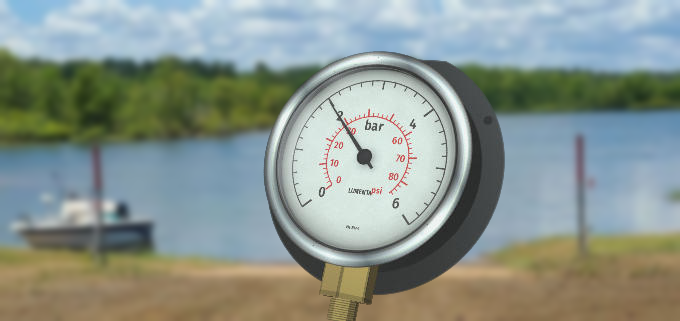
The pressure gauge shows 2 bar
